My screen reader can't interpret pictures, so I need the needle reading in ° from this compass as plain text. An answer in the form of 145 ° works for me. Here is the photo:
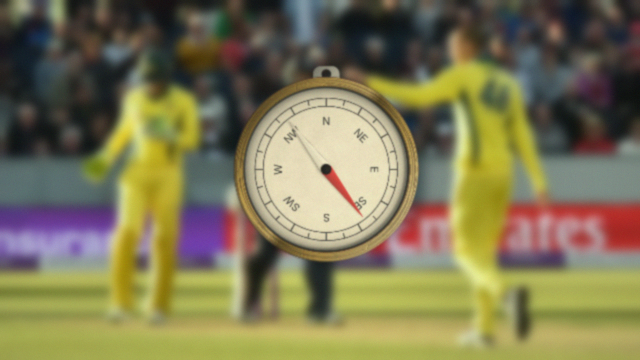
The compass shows 142.5 °
